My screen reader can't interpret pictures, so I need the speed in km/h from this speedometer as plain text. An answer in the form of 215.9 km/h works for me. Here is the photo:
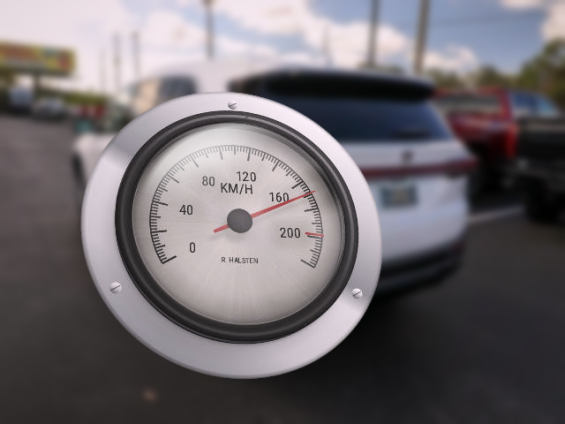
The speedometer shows 170 km/h
